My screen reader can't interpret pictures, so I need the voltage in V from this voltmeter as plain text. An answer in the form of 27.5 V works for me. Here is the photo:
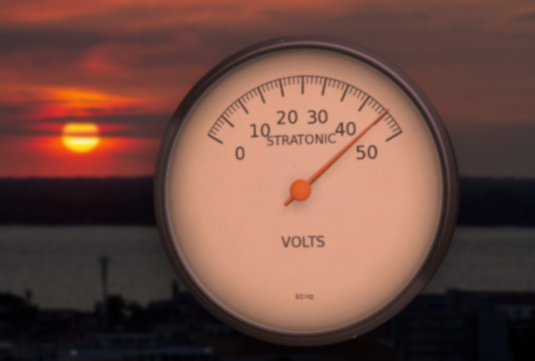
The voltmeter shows 45 V
